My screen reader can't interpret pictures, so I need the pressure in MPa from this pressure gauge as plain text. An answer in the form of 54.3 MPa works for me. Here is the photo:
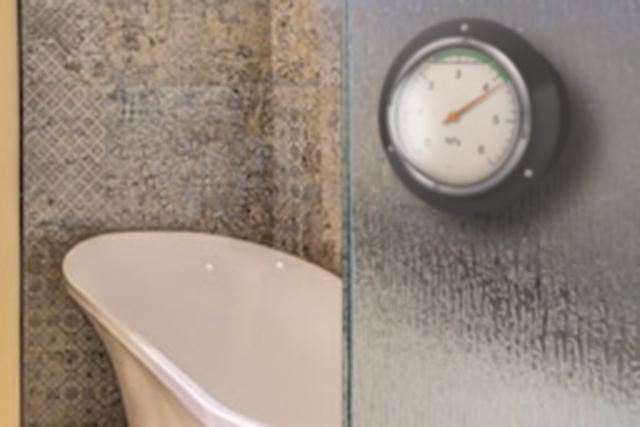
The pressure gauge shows 4.2 MPa
